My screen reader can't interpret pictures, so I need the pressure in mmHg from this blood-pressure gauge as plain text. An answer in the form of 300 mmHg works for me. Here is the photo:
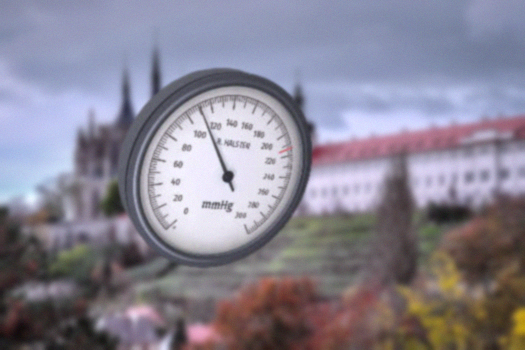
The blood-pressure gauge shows 110 mmHg
